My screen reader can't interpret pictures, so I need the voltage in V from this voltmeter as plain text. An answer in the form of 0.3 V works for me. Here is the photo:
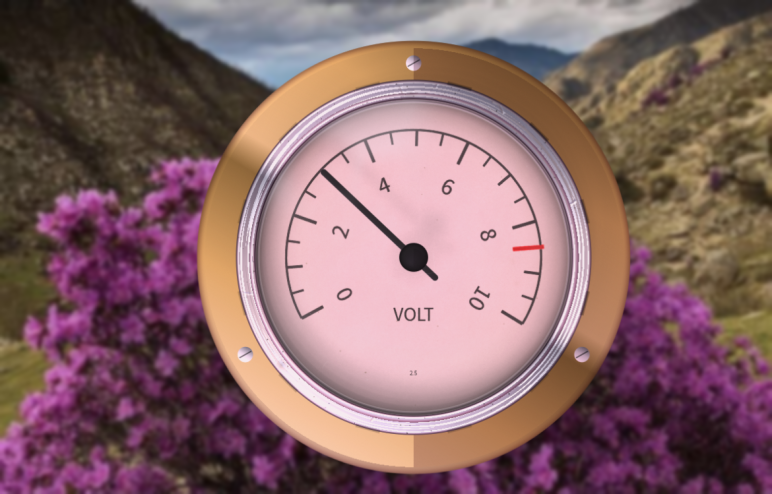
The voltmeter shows 3 V
